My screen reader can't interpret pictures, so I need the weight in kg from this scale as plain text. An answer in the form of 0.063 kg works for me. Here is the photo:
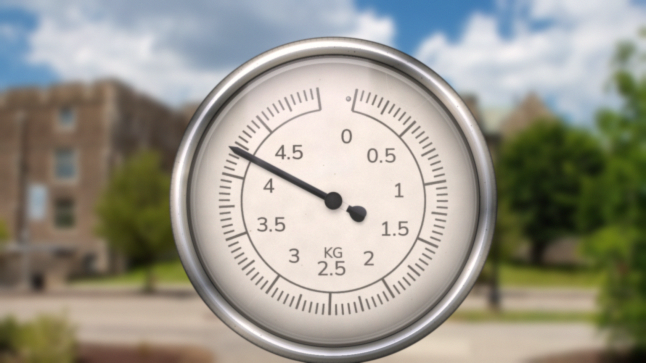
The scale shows 4.2 kg
